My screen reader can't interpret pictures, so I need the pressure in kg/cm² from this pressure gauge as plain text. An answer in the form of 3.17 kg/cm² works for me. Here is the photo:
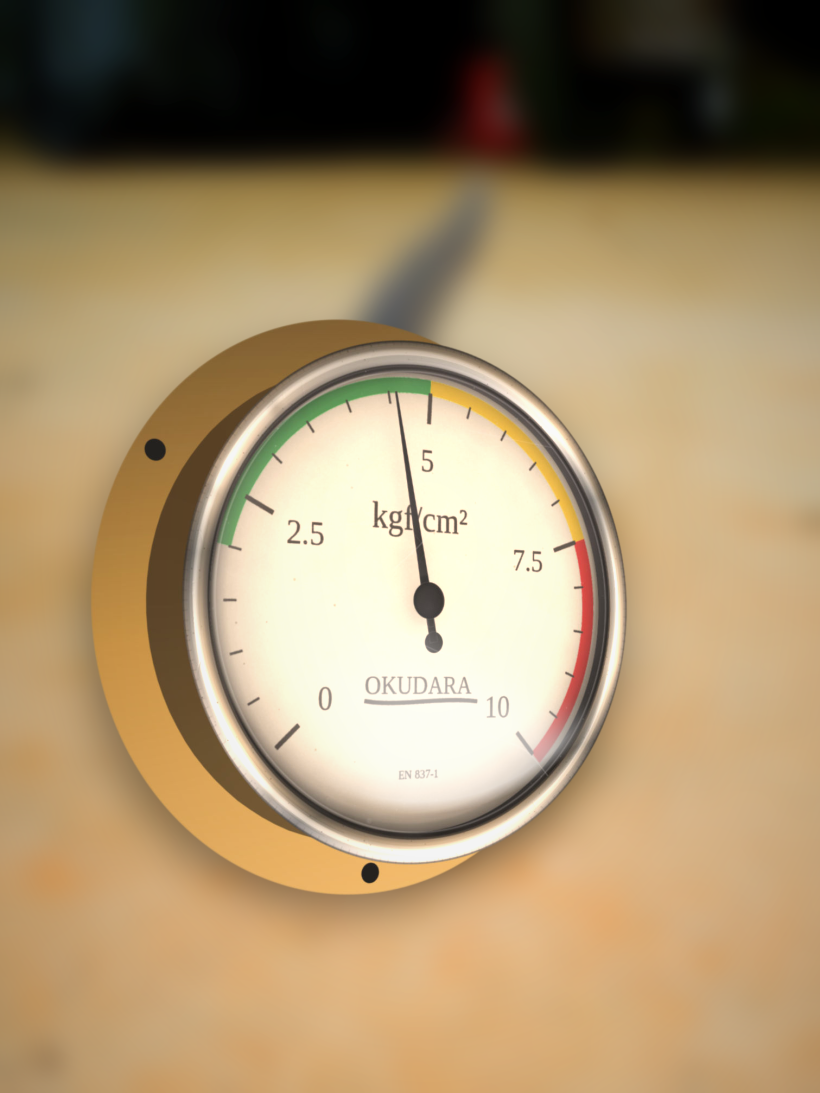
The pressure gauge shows 4.5 kg/cm²
